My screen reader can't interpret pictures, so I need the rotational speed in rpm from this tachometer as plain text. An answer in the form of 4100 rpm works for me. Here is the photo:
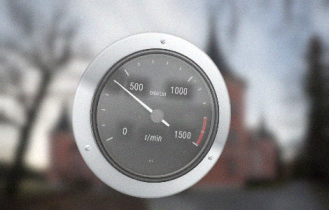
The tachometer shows 400 rpm
